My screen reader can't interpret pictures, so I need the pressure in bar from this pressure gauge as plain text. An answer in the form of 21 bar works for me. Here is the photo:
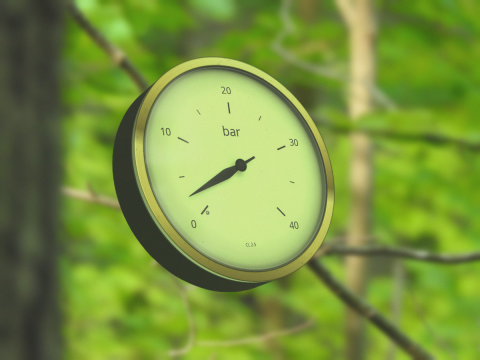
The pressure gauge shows 2.5 bar
